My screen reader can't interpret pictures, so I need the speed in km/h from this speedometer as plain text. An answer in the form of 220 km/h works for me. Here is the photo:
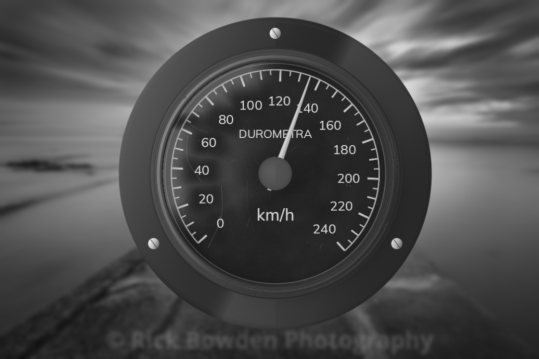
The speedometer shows 135 km/h
